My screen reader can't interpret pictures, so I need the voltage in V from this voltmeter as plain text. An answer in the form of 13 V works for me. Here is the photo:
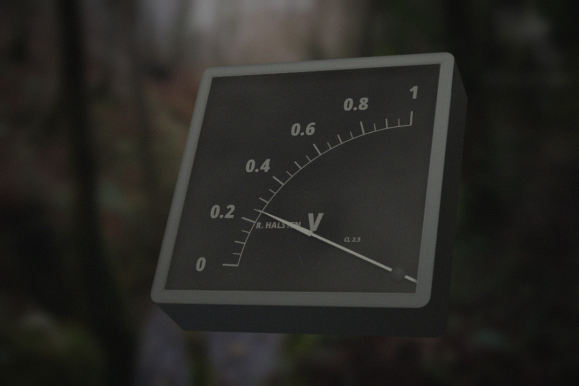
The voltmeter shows 0.25 V
